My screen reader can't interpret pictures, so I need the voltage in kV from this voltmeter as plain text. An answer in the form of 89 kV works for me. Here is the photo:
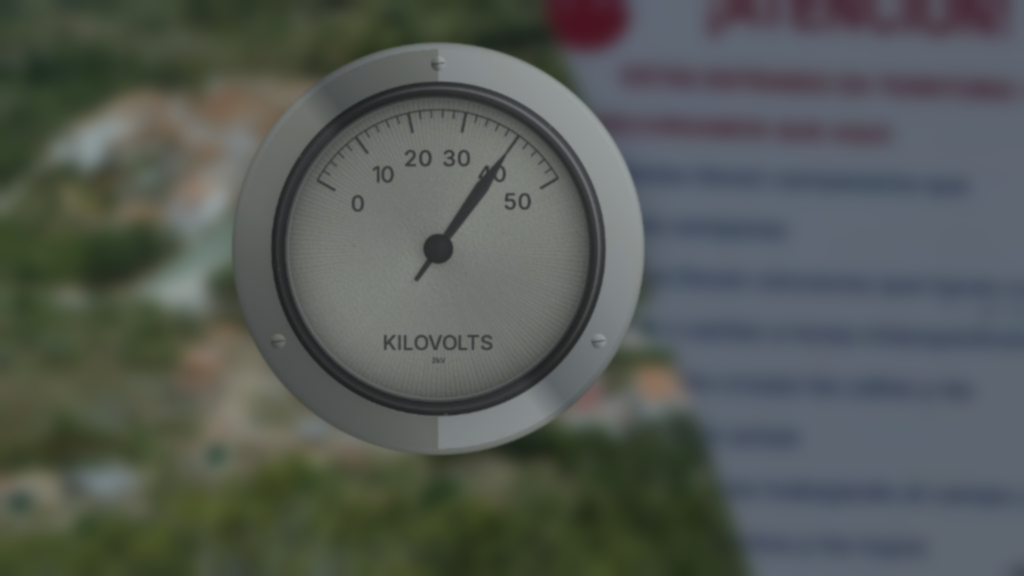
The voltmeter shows 40 kV
